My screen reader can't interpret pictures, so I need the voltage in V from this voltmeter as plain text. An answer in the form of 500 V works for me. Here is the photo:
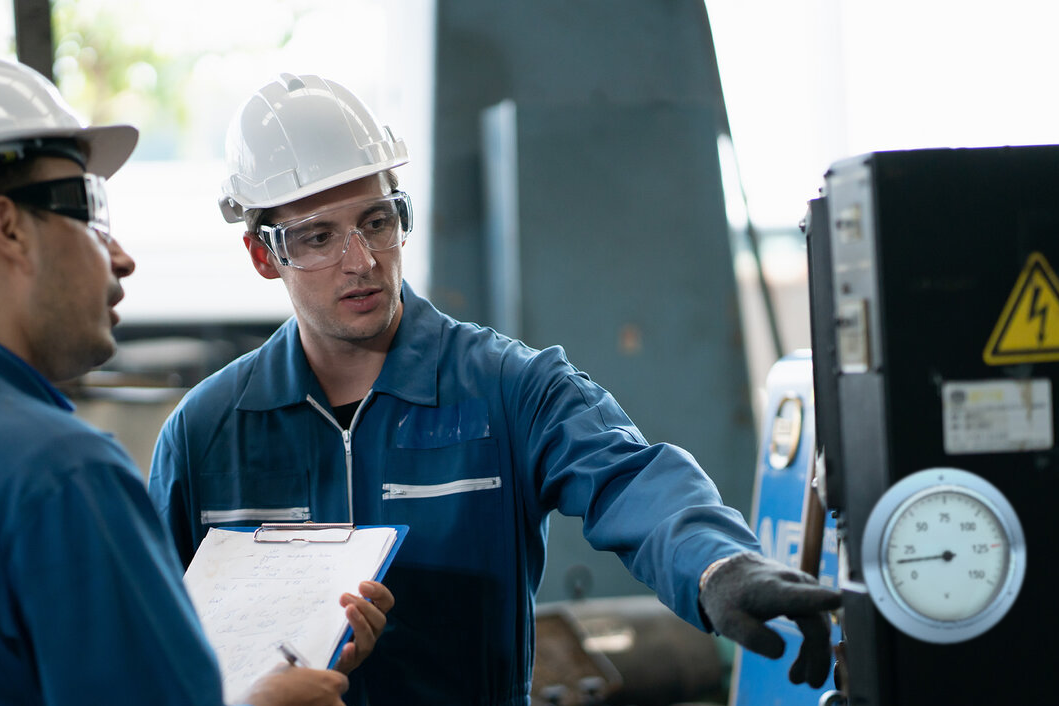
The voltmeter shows 15 V
